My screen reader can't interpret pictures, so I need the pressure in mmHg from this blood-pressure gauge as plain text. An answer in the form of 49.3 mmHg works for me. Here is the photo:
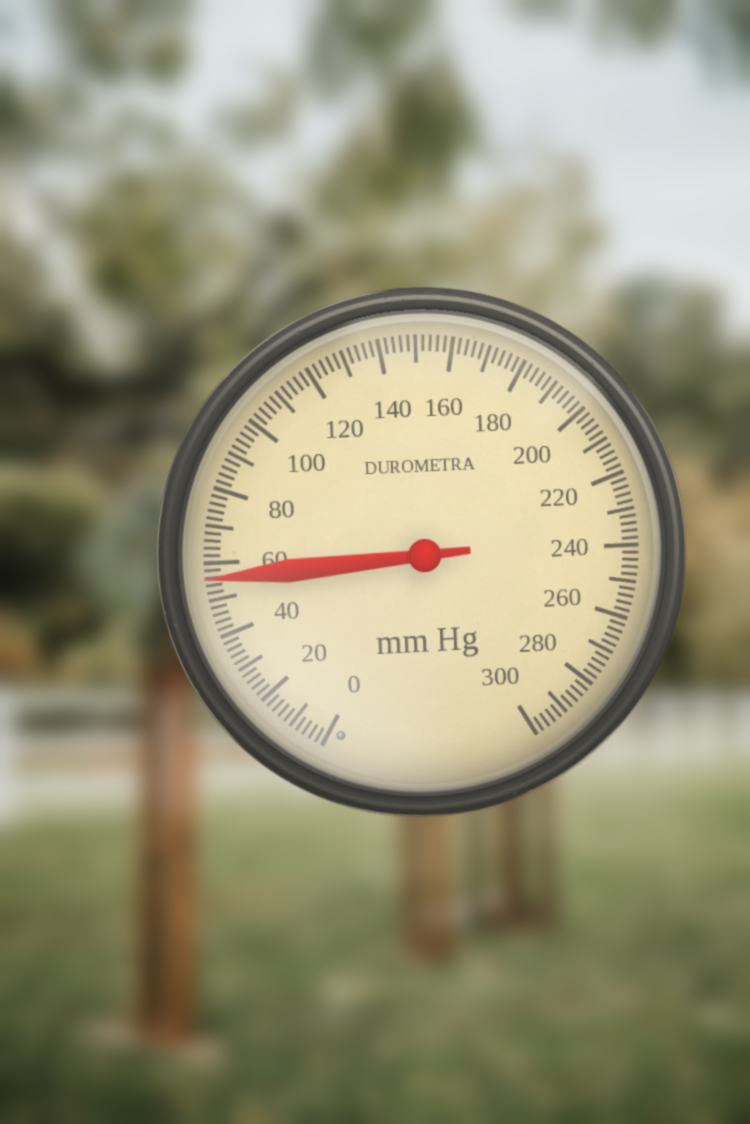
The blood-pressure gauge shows 56 mmHg
